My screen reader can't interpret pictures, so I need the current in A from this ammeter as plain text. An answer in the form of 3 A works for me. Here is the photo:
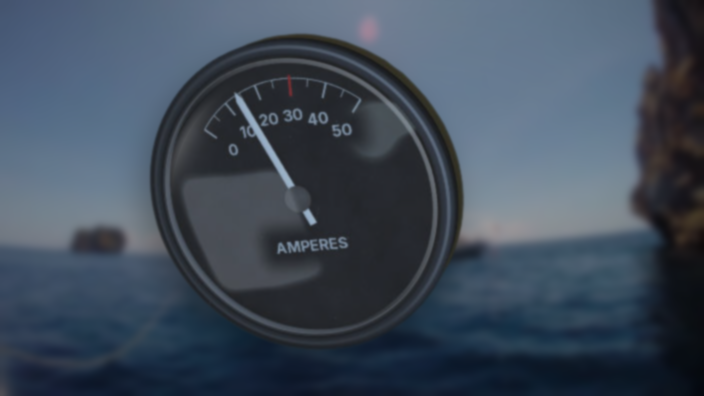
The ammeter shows 15 A
